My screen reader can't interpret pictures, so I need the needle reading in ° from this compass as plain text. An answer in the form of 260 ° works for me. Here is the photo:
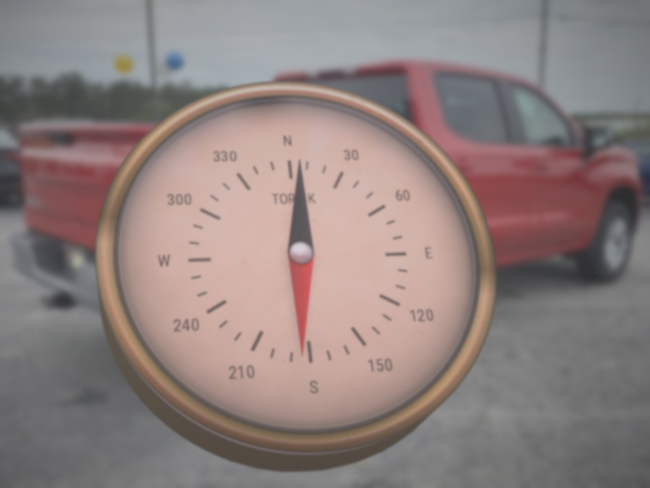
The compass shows 185 °
